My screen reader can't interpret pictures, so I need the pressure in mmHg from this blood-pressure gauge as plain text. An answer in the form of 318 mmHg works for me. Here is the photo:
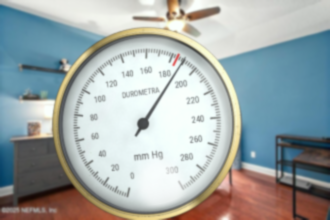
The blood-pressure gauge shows 190 mmHg
